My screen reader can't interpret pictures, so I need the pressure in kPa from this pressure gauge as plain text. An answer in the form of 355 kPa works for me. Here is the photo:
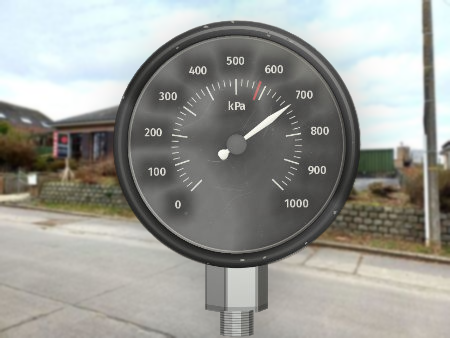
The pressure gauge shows 700 kPa
